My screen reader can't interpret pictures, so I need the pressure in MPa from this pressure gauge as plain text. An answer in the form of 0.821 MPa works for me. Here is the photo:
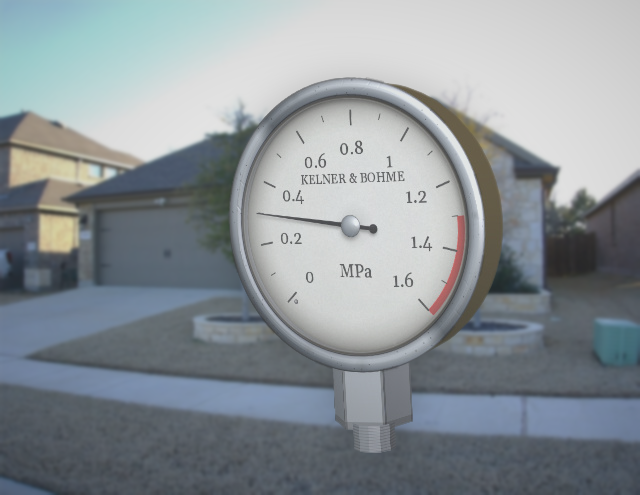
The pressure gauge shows 0.3 MPa
